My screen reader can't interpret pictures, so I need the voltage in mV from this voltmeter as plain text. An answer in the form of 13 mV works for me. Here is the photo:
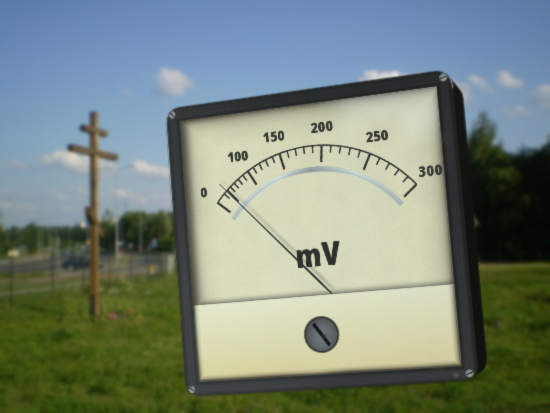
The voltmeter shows 50 mV
